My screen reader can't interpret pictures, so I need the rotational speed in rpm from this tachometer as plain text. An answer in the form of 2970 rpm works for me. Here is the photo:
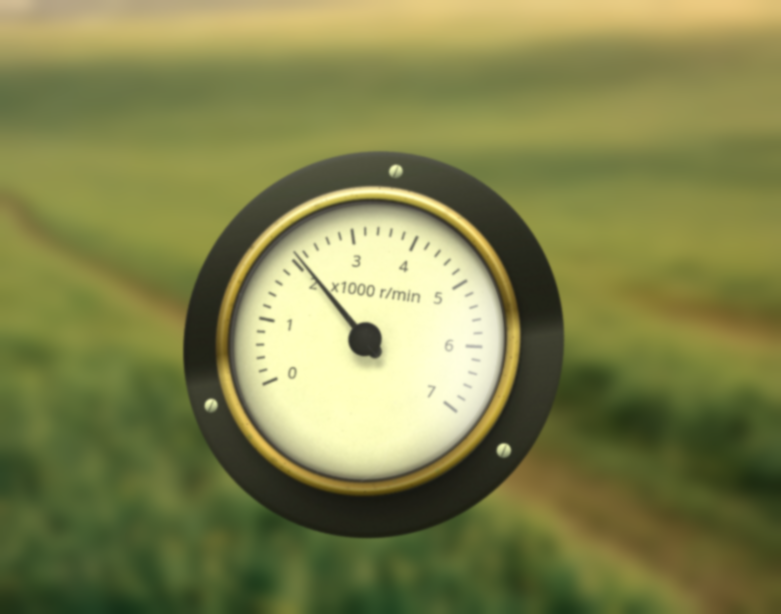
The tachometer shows 2100 rpm
